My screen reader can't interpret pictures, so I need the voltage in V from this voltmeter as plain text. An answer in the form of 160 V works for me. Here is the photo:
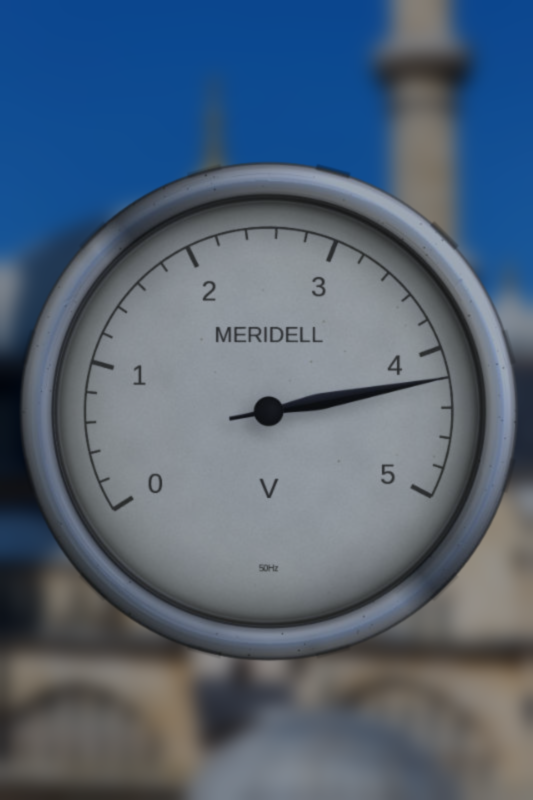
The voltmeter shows 4.2 V
